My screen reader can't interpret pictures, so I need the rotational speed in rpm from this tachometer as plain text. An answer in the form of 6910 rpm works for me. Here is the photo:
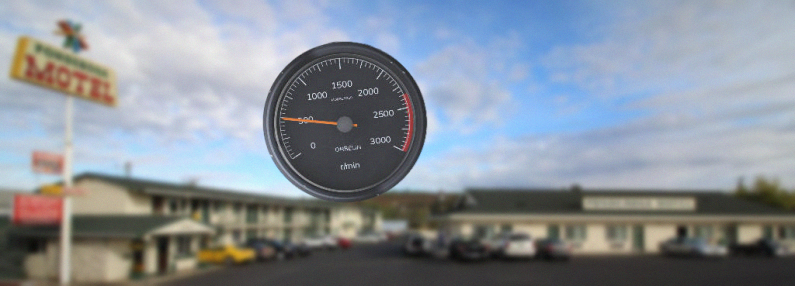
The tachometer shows 500 rpm
